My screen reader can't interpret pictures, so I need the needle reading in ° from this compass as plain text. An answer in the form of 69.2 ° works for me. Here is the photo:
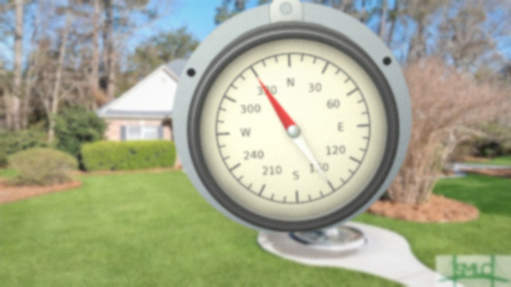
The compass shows 330 °
